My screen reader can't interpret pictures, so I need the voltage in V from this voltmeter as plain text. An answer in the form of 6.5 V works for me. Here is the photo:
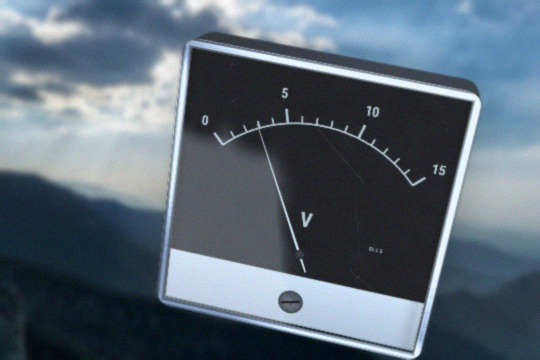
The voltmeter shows 3 V
